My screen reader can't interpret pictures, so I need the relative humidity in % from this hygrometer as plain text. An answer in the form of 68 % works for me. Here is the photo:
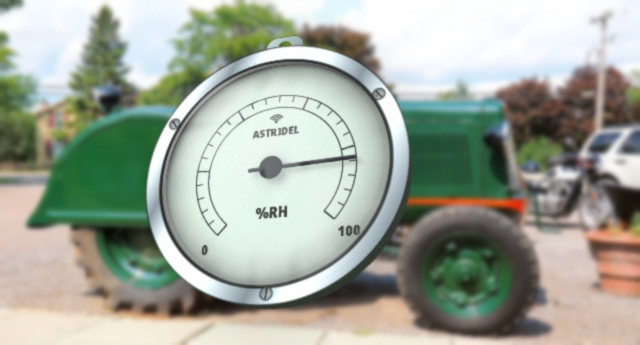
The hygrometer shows 84 %
